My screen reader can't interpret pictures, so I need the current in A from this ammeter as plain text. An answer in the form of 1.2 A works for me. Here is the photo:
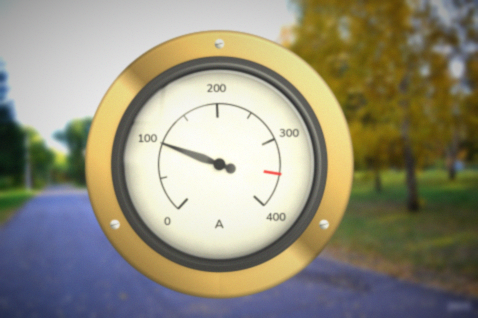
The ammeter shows 100 A
